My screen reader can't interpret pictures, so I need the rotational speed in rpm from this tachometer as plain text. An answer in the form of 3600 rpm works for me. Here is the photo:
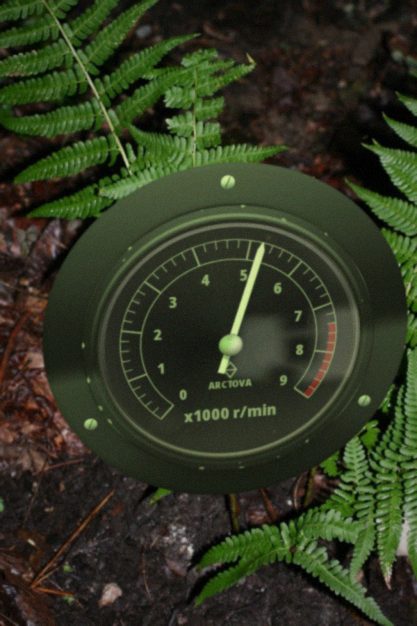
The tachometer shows 5200 rpm
